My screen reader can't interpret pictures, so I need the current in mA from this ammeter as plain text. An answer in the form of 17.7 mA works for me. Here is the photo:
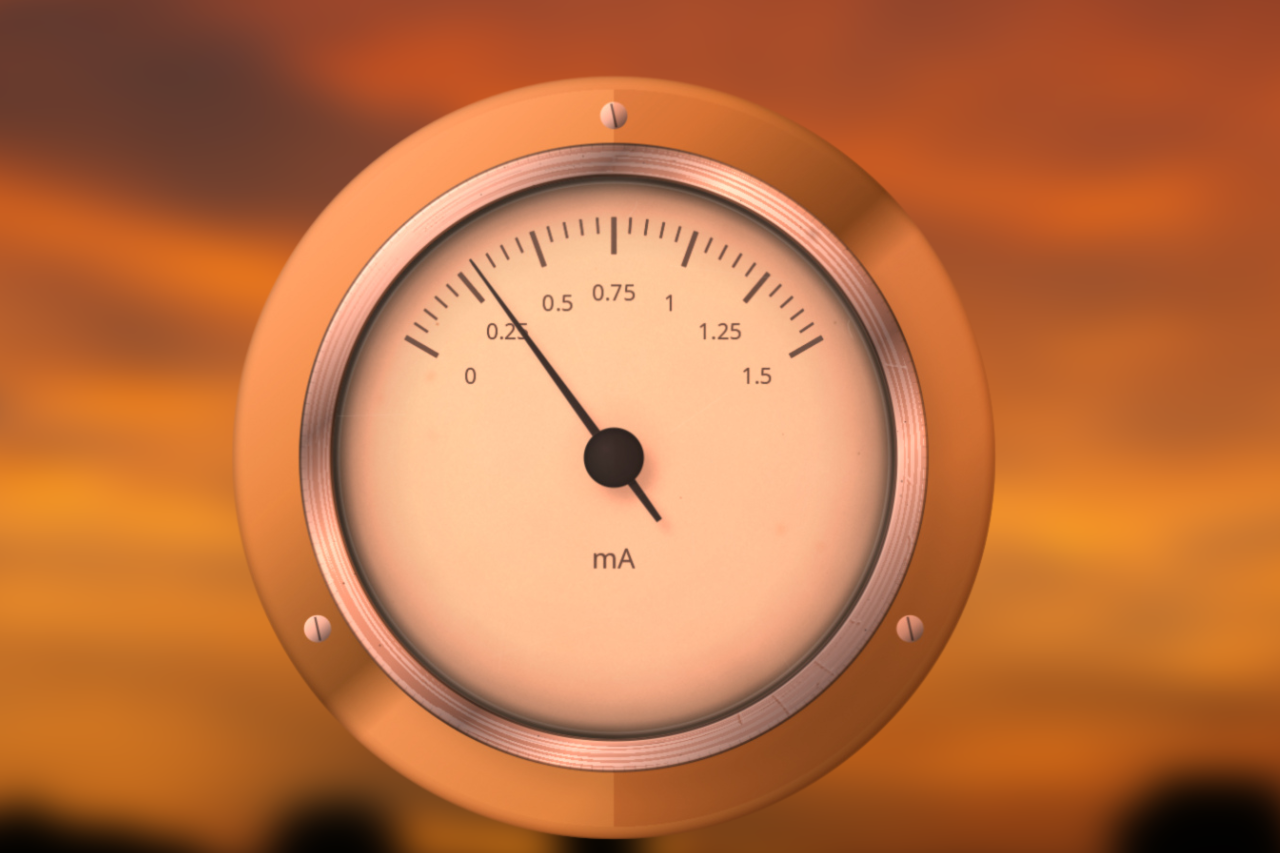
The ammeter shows 0.3 mA
